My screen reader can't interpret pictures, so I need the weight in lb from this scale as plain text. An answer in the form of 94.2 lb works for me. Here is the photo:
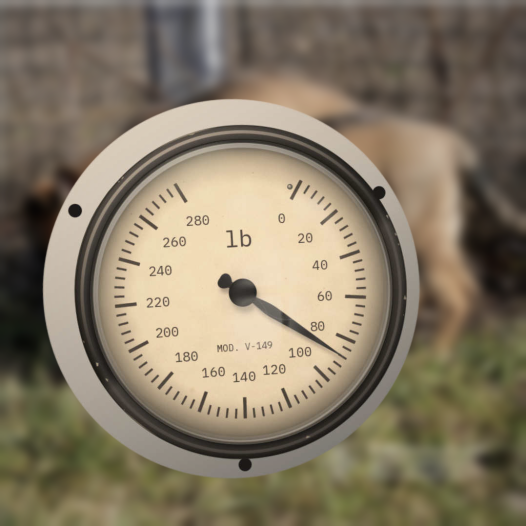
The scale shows 88 lb
